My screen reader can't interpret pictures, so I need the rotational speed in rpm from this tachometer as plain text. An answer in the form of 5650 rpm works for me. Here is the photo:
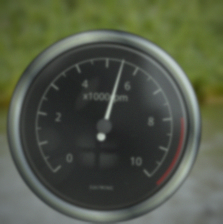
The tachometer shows 5500 rpm
